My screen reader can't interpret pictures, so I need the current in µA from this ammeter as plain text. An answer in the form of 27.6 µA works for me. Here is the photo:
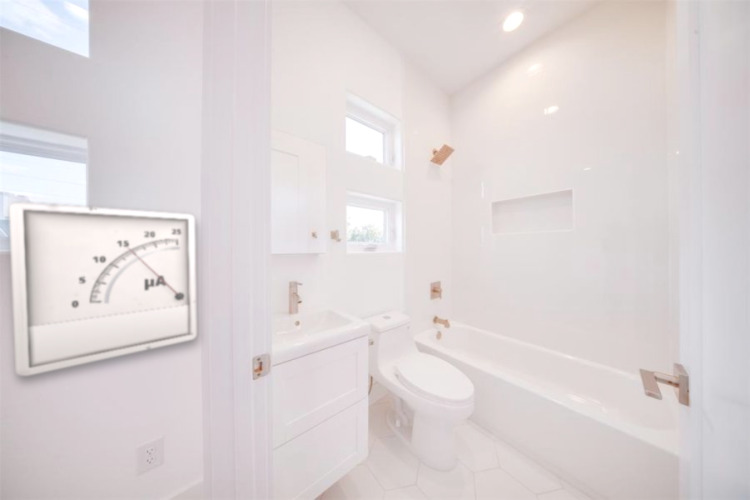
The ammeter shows 15 µA
